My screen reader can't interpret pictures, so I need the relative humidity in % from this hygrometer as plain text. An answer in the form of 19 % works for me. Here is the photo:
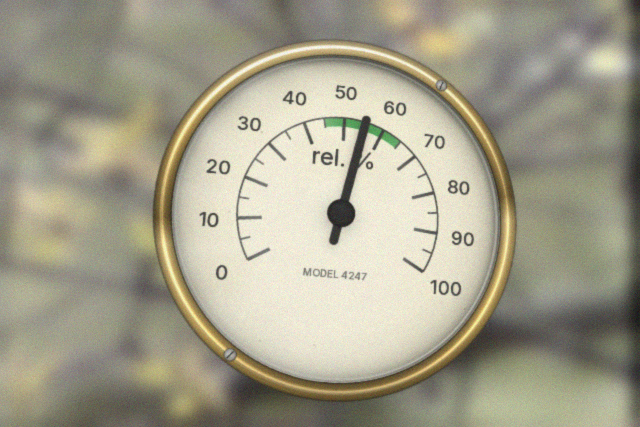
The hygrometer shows 55 %
